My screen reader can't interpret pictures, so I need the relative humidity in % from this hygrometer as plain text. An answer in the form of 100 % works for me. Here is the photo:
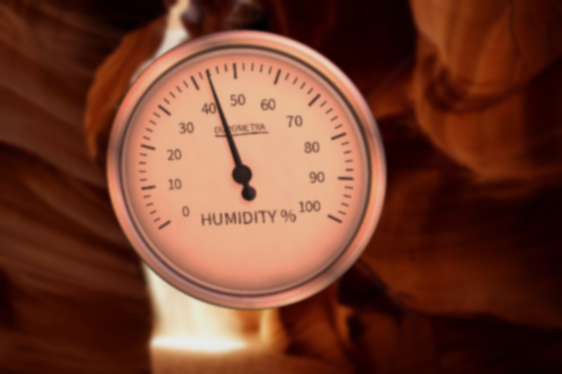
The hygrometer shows 44 %
